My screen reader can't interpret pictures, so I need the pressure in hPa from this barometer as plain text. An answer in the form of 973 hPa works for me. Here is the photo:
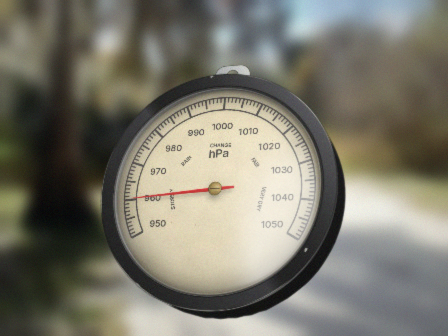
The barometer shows 960 hPa
